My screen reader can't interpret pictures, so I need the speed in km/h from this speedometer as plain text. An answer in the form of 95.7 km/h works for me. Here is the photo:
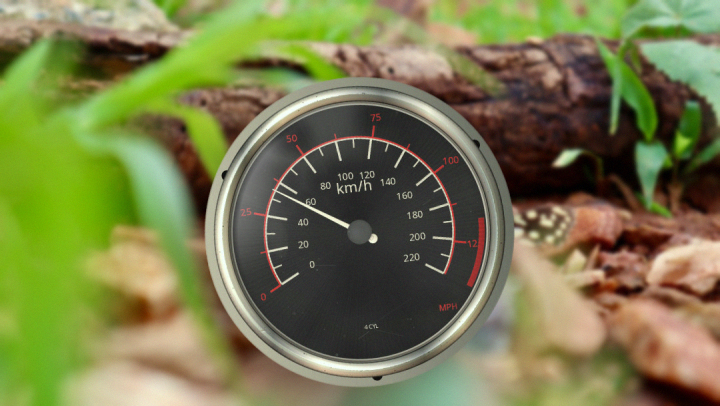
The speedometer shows 55 km/h
